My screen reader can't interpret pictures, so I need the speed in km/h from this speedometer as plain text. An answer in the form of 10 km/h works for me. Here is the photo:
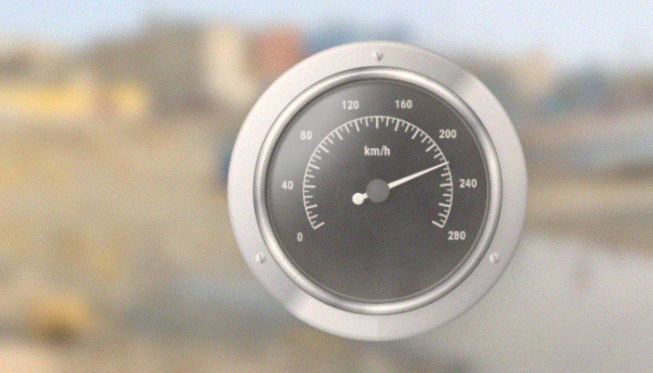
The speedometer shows 220 km/h
